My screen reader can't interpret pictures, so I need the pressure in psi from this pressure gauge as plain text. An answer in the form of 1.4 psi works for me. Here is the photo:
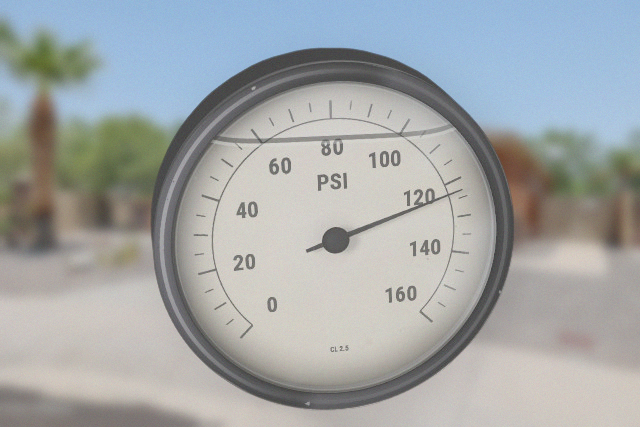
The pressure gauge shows 122.5 psi
